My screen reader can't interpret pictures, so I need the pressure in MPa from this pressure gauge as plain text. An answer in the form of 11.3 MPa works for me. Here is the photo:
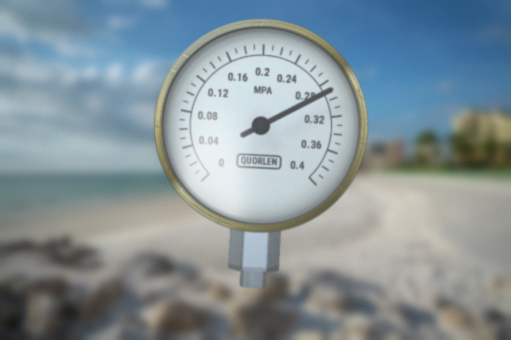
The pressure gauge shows 0.29 MPa
